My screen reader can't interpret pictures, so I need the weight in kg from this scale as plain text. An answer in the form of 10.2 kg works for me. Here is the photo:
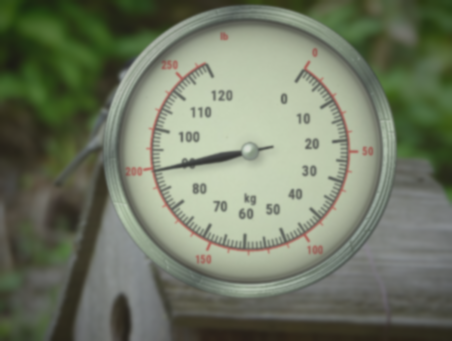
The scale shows 90 kg
